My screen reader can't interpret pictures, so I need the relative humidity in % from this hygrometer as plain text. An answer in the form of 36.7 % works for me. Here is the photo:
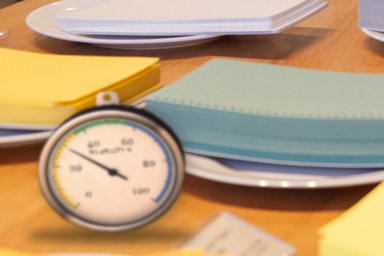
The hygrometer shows 30 %
